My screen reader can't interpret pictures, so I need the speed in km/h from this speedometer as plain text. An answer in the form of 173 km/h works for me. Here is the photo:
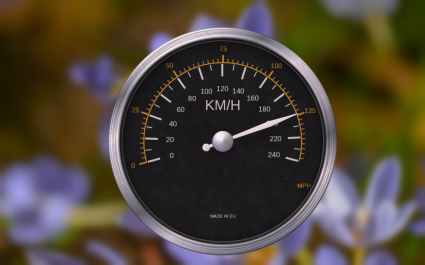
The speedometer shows 200 km/h
